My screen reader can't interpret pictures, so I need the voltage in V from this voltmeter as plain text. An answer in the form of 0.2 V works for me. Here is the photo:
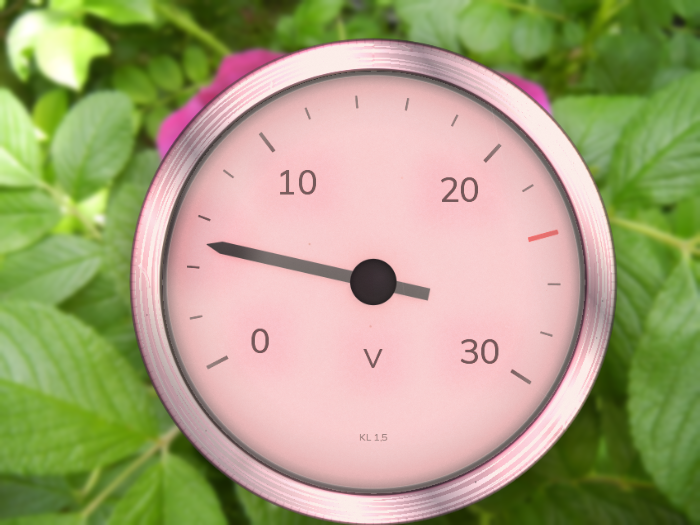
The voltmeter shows 5 V
